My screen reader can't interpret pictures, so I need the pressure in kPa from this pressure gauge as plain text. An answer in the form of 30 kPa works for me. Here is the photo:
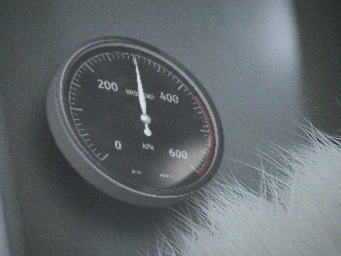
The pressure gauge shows 300 kPa
